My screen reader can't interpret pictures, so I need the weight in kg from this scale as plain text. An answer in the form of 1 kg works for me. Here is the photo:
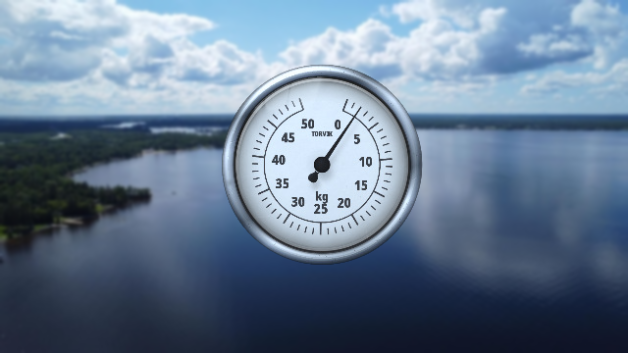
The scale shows 2 kg
